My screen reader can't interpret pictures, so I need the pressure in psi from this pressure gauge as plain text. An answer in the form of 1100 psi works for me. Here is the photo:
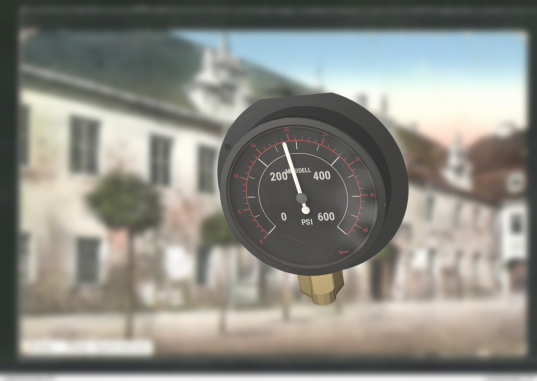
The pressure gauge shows 275 psi
